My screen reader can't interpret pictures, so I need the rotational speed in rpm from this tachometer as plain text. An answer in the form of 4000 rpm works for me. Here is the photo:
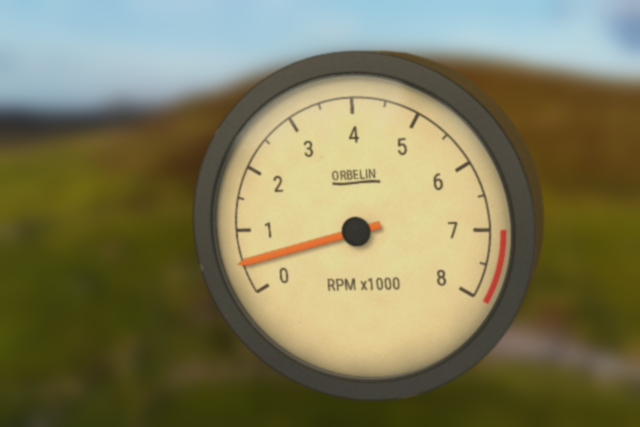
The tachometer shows 500 rpm
